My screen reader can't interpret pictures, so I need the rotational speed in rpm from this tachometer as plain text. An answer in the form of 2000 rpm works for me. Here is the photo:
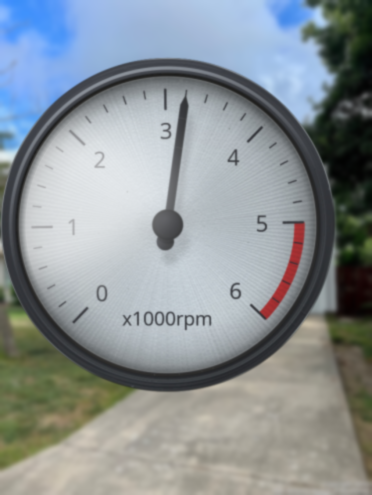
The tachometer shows 3200 rpm
